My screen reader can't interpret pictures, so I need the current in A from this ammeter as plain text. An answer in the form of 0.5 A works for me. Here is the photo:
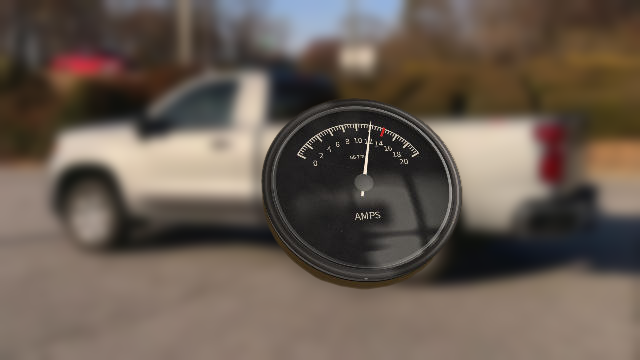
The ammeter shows 12 A
